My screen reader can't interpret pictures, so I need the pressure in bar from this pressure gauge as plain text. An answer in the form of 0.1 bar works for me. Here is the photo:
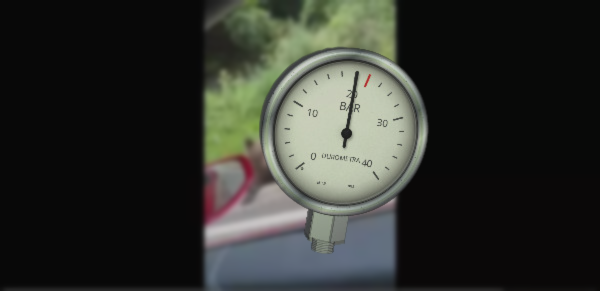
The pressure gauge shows 20 bar
